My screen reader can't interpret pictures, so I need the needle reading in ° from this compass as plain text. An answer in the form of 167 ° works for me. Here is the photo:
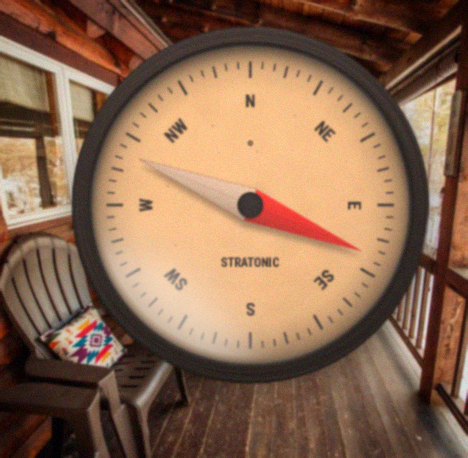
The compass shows 112.5 °
